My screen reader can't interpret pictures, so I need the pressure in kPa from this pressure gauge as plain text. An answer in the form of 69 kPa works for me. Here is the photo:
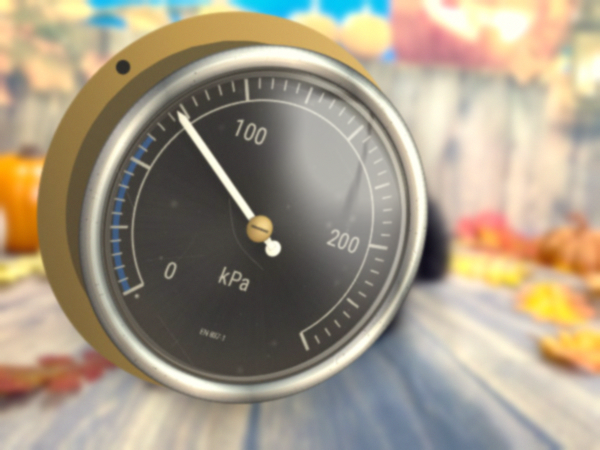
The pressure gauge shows 72.5 kPa
